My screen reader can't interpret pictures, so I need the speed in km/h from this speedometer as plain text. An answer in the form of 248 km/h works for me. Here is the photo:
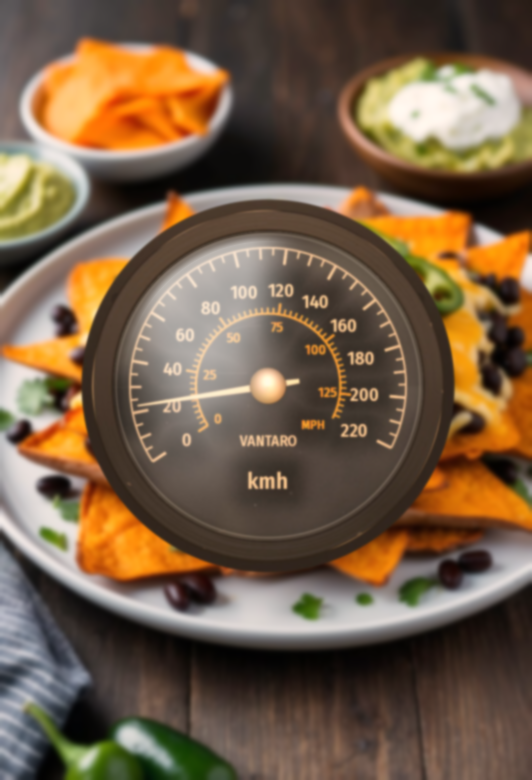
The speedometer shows 22.5 km/h
